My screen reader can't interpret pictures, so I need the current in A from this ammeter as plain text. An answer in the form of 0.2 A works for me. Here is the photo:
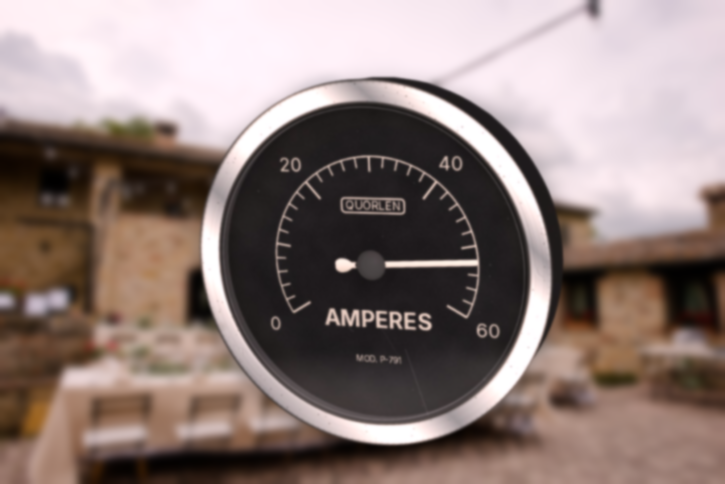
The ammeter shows 52 A
